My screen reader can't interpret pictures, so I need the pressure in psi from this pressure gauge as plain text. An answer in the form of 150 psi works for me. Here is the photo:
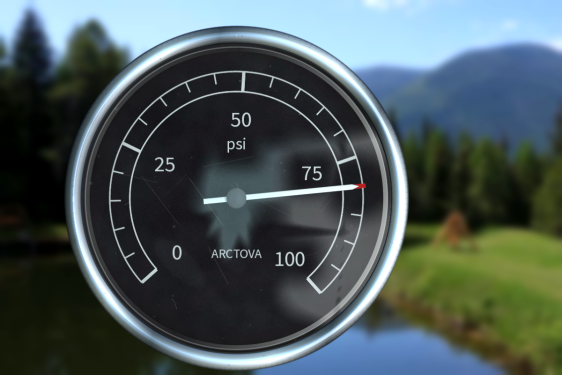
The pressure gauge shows 80 psi
